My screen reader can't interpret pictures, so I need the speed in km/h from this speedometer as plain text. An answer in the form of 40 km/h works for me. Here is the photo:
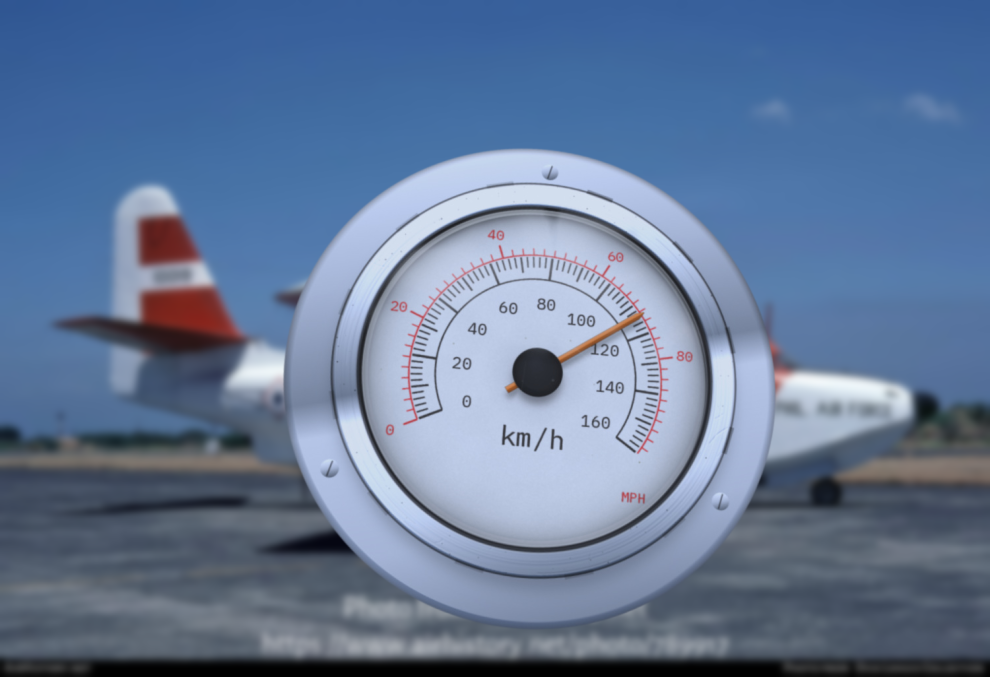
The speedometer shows 114 km/h
